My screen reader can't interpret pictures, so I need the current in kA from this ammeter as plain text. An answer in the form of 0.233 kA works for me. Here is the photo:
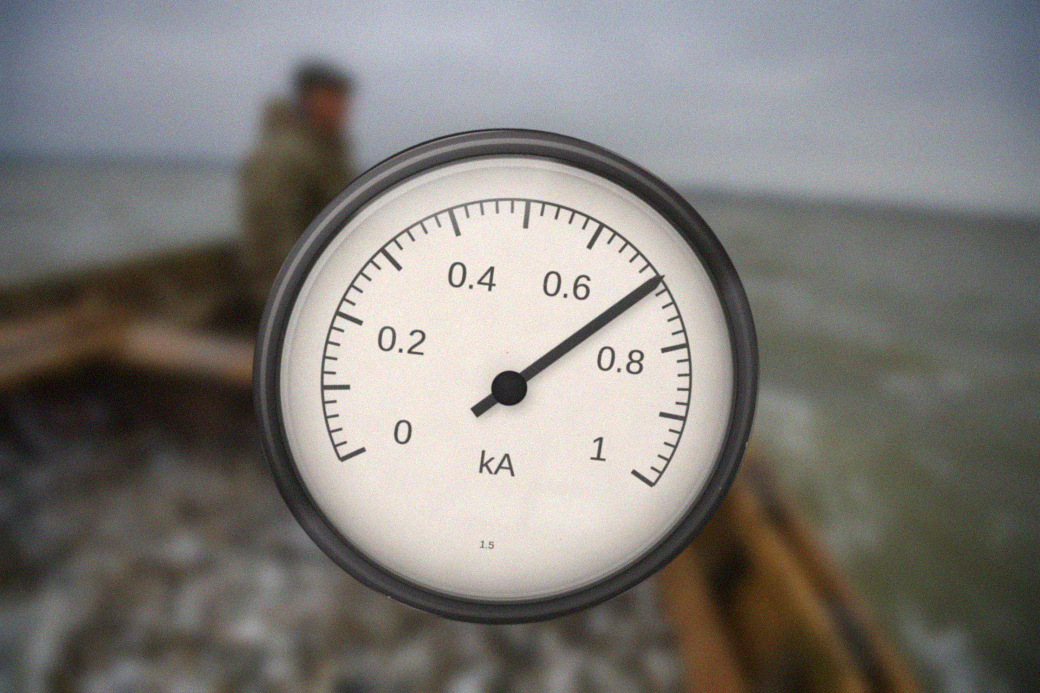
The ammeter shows 0.7 kA
